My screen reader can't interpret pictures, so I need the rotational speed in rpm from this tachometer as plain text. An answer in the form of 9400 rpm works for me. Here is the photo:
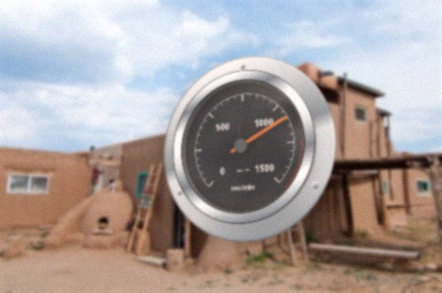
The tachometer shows 1100 rpm
